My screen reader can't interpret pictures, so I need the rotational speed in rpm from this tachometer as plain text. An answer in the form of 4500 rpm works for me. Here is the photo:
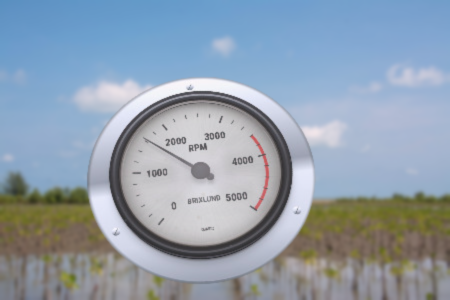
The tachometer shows 1600 rpm
